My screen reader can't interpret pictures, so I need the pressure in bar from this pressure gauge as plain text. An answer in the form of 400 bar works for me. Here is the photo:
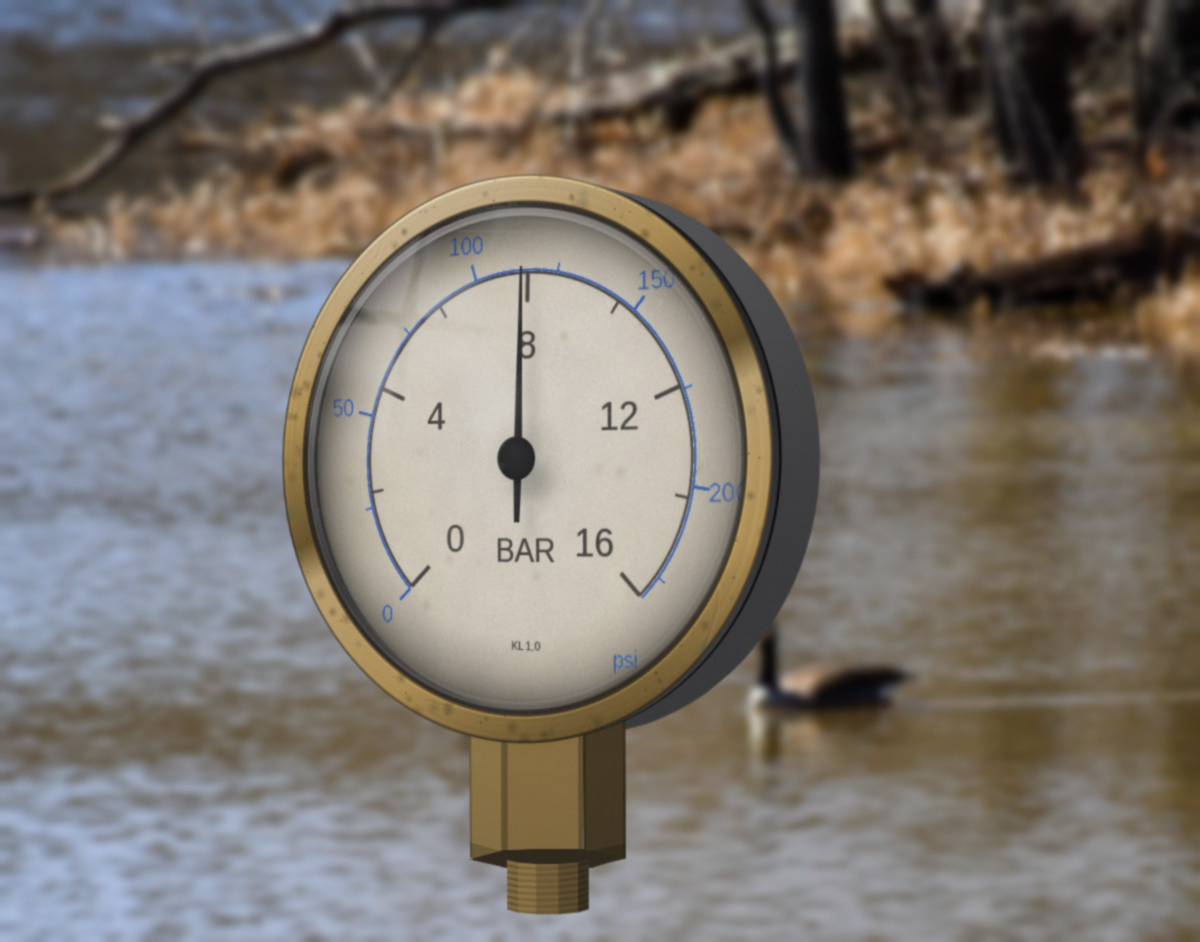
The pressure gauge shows 8 bar
